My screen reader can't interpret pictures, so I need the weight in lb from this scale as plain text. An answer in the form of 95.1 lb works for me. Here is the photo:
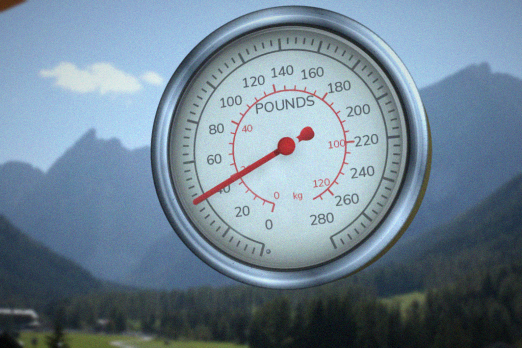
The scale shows 40 lb
